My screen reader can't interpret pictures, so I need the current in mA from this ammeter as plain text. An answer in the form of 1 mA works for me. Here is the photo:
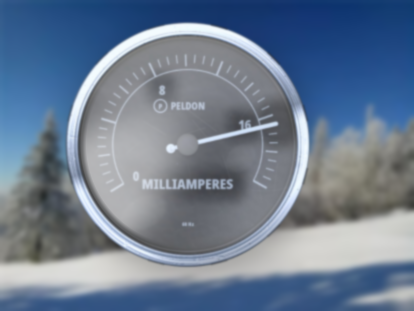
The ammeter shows 16.5 mA
